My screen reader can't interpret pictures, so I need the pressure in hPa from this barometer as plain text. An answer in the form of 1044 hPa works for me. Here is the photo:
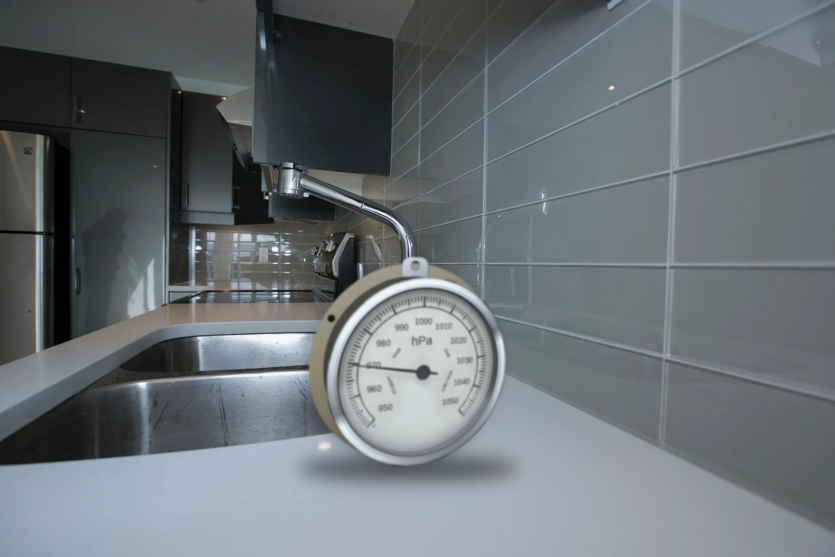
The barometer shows 970 hPa
